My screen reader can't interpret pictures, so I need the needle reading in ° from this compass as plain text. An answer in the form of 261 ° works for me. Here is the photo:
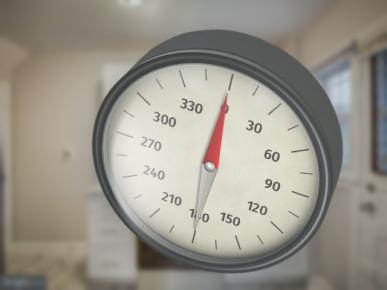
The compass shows 0 °
